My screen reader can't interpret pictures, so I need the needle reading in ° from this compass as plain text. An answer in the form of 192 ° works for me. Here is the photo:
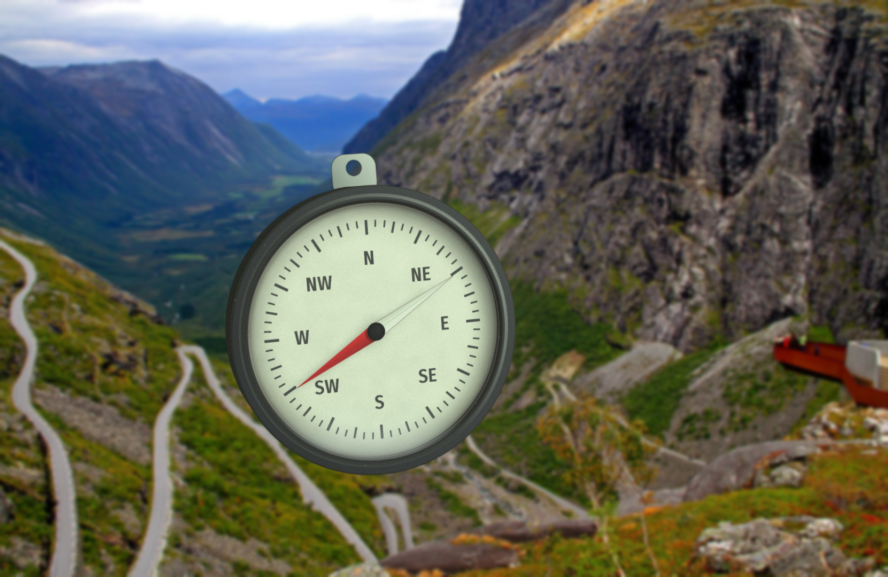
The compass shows 240 °
